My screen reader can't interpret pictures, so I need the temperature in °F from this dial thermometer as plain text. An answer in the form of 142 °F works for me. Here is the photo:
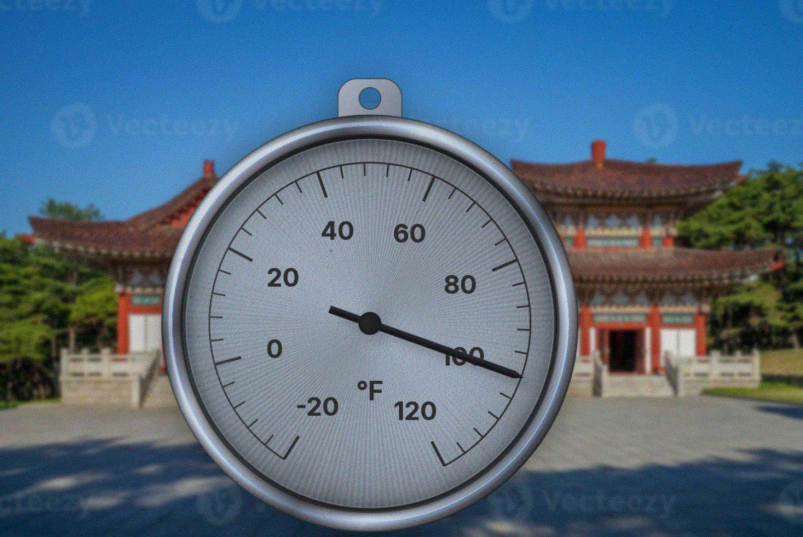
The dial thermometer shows 100 °F
